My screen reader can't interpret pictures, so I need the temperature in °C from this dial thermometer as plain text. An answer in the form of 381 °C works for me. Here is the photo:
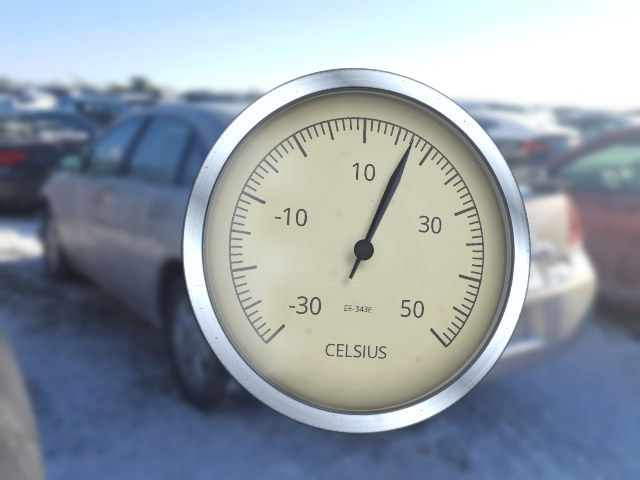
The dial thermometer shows 17 °C
